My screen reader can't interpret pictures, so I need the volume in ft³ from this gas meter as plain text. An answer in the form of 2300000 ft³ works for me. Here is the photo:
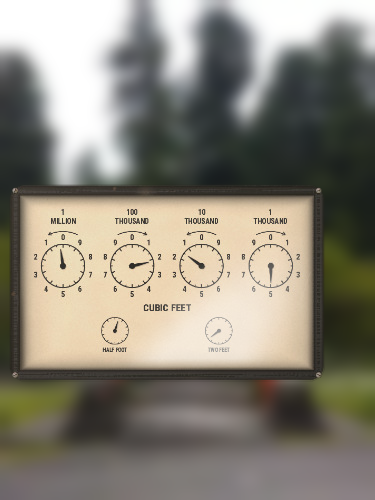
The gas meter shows 21500 ft³
